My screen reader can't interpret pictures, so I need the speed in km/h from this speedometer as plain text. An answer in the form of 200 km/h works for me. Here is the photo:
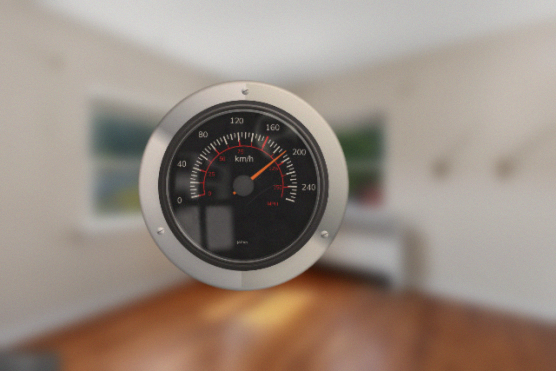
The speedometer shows 190 km/h
